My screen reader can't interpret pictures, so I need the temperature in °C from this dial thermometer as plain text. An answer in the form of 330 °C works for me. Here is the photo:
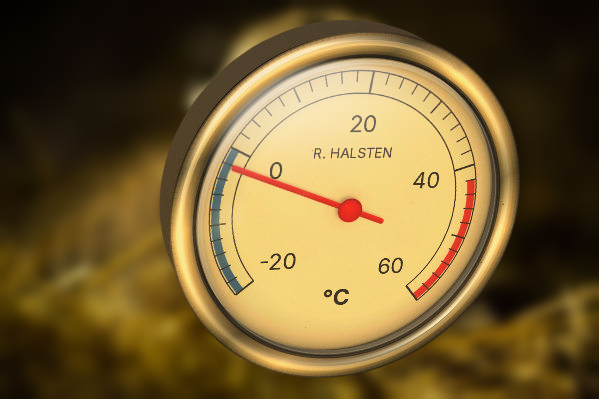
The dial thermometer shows -2 °C
